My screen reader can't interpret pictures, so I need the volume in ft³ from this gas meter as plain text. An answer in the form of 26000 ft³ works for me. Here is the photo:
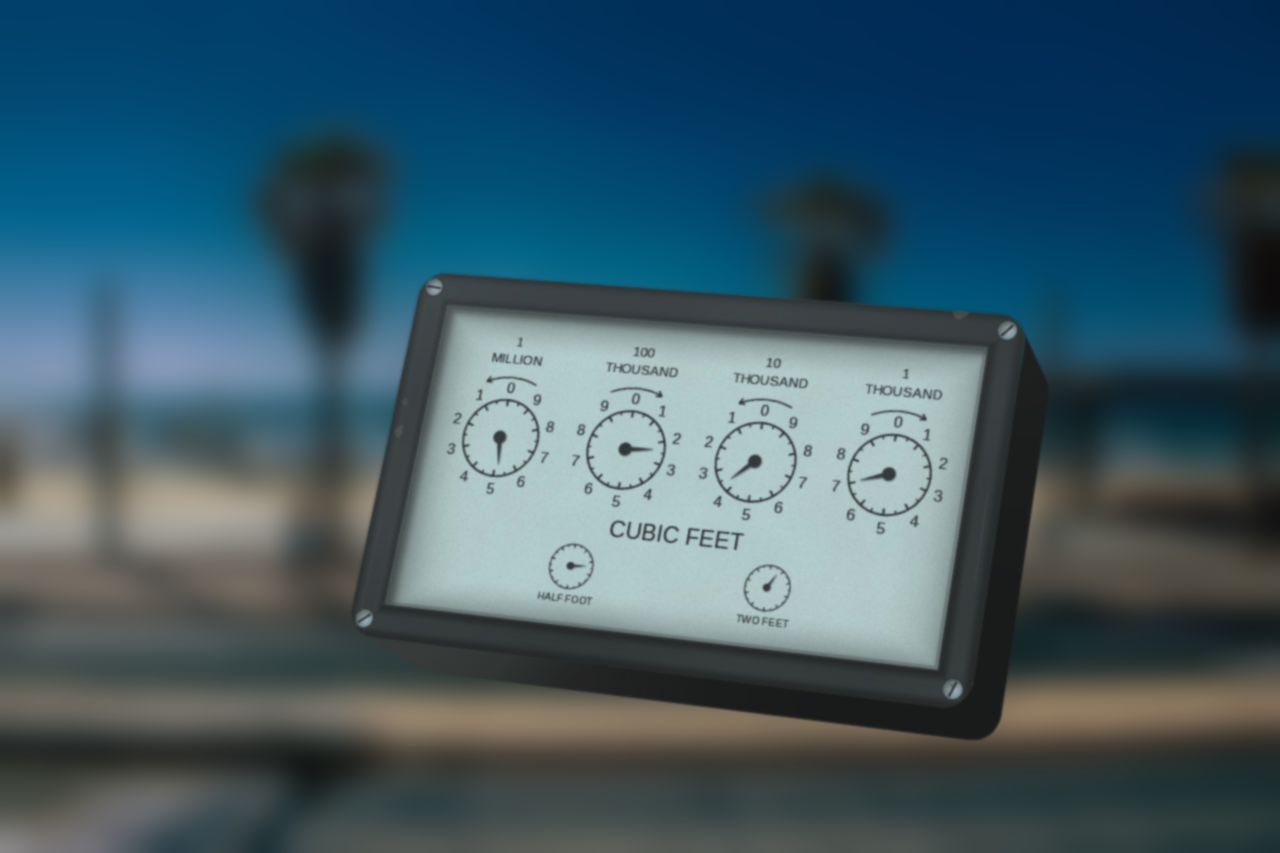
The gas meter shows 523700 ft³
